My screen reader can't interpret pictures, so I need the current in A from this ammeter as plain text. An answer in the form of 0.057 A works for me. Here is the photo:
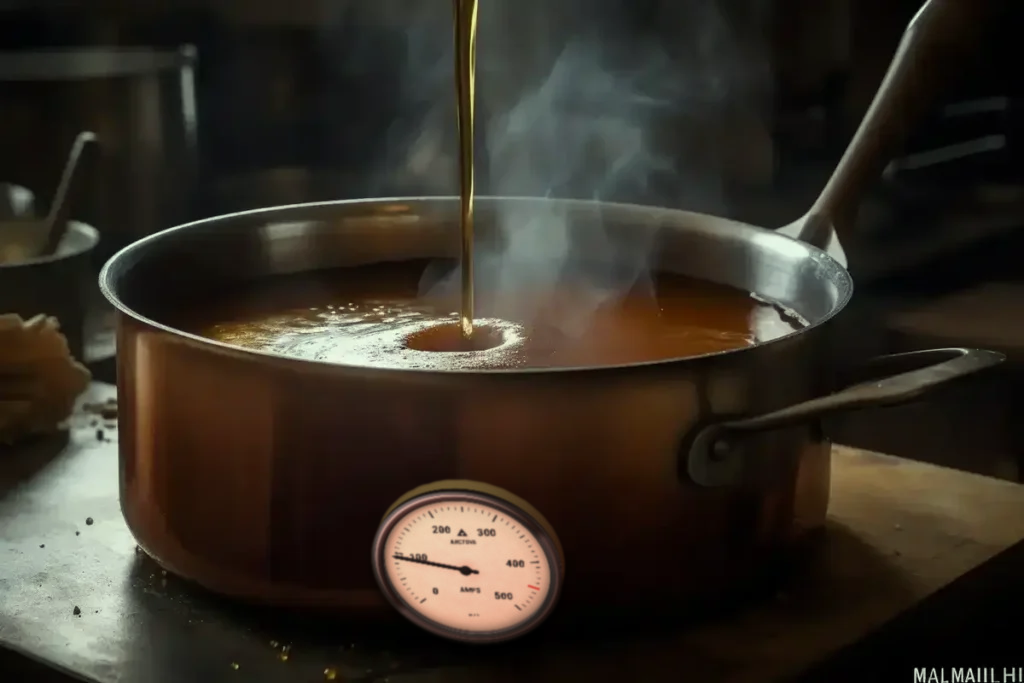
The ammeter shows 100 A
